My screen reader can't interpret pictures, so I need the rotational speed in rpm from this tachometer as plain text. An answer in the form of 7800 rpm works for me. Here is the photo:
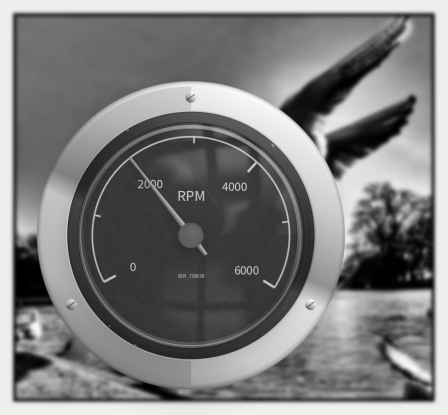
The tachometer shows 2000 rpm
